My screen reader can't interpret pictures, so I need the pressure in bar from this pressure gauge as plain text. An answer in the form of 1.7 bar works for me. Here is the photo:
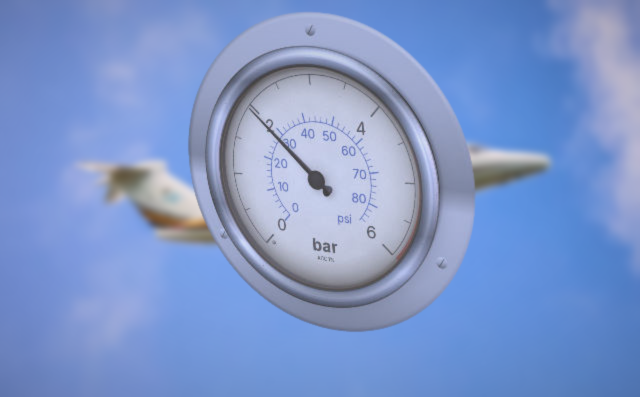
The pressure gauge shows 2 bar
